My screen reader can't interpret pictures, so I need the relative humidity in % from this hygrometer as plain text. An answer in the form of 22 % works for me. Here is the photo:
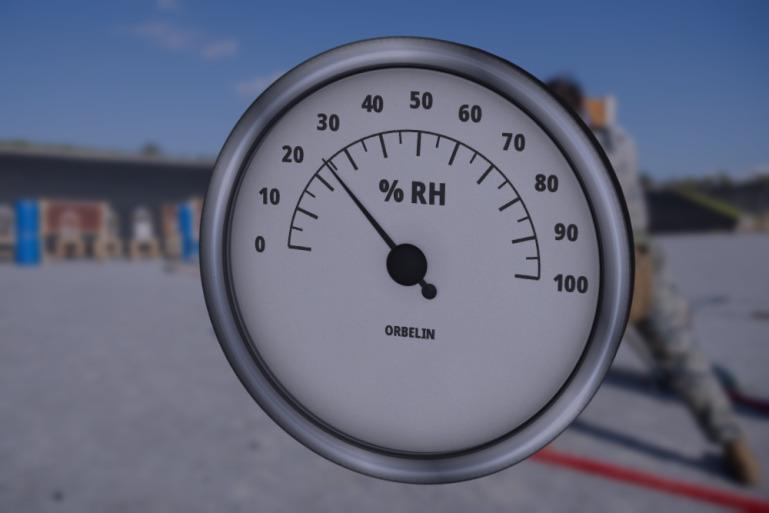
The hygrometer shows 25 %
